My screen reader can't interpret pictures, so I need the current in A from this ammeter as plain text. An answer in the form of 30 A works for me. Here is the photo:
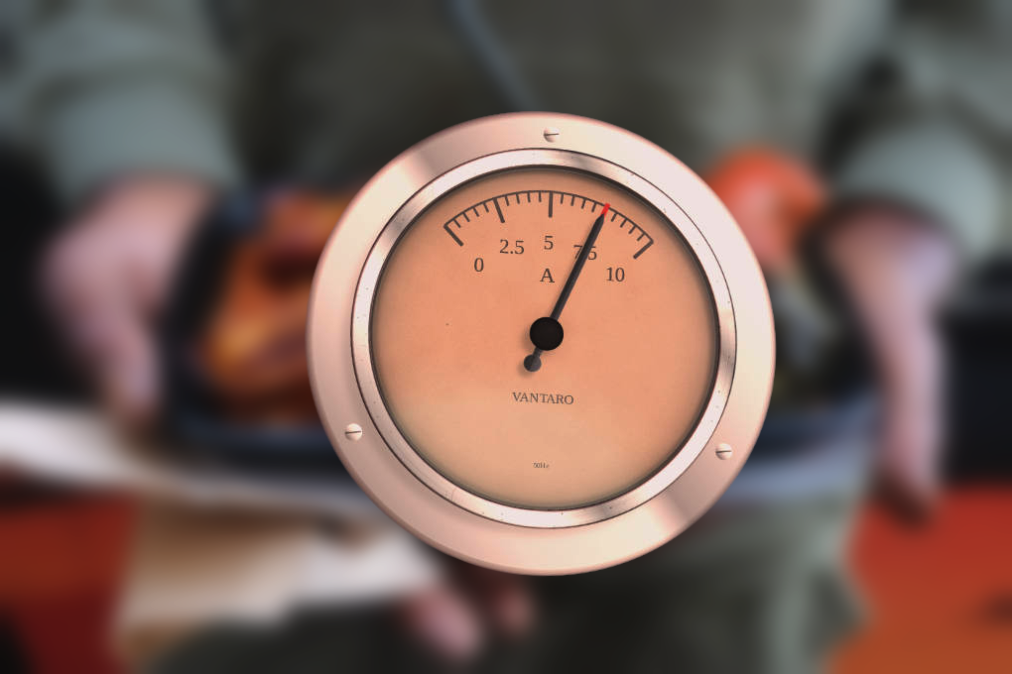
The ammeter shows 7.5 A
